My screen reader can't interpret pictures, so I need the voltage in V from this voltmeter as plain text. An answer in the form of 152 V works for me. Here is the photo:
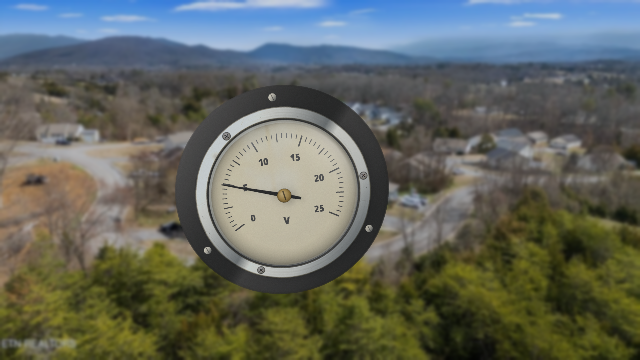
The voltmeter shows 5 V
